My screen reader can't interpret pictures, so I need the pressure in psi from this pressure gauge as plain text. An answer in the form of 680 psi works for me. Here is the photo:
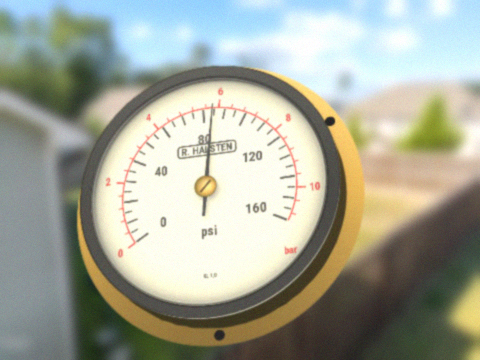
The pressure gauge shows 85 psi
